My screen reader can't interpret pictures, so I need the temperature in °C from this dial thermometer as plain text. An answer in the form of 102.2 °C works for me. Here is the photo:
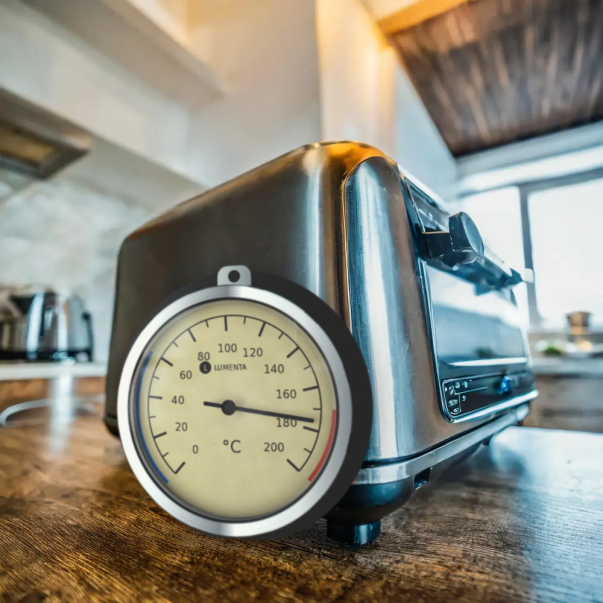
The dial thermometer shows 175 °C
